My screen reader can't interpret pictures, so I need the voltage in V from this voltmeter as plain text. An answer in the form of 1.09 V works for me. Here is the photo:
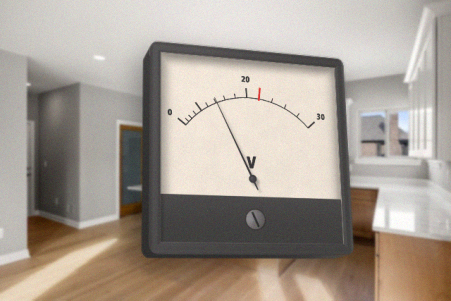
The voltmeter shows 14 V
